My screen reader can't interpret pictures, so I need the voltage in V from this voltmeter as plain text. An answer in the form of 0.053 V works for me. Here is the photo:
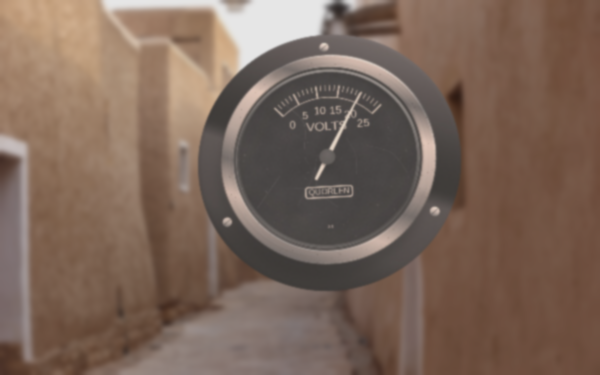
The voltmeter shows 20 V
